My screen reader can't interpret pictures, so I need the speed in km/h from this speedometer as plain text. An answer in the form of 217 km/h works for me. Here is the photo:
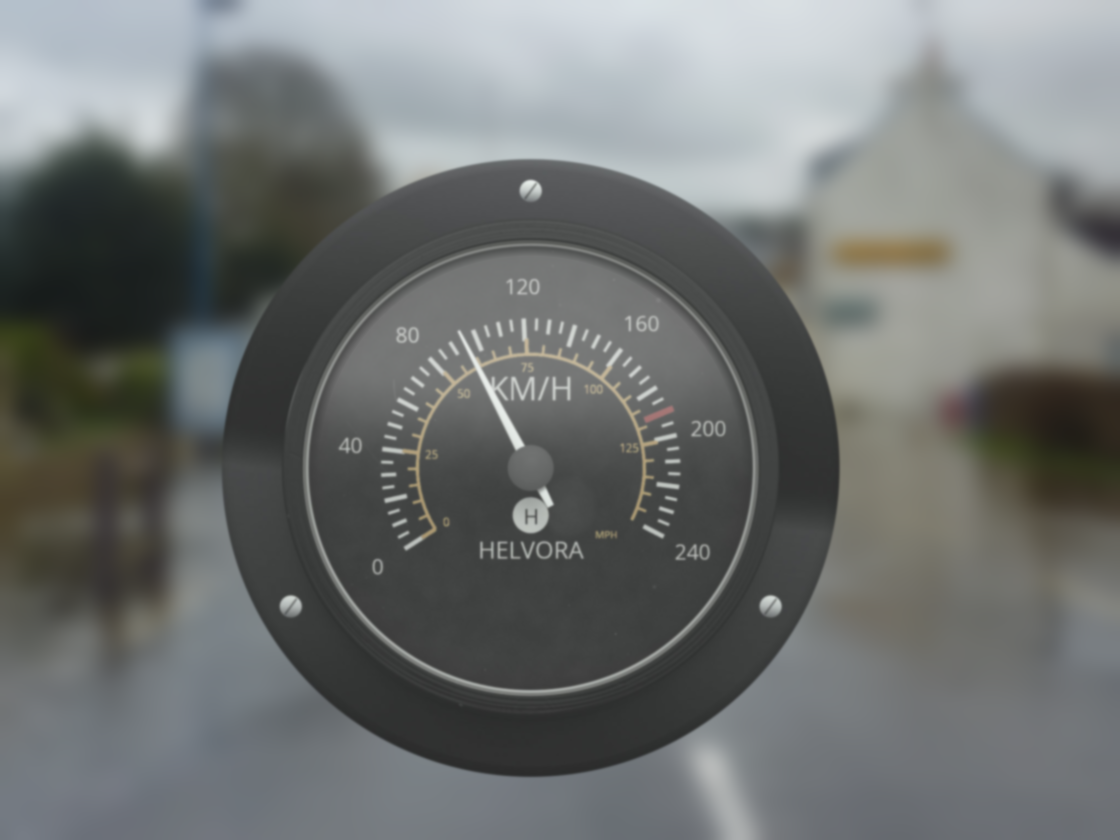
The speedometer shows 95 km/h
